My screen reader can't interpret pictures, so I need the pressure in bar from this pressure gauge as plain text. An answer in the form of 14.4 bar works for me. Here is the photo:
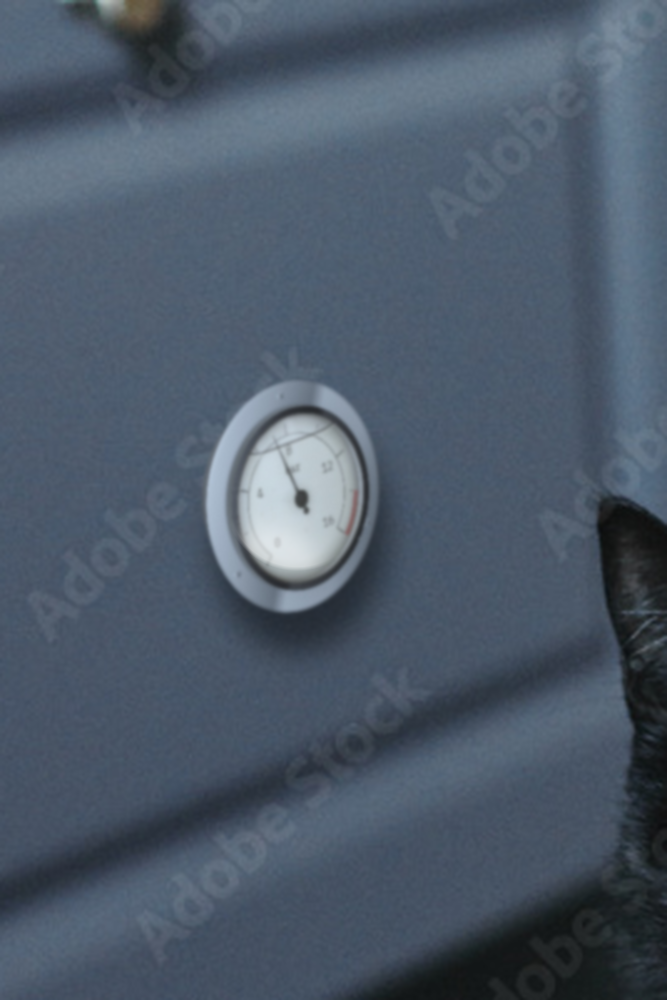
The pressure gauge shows 7 bar
